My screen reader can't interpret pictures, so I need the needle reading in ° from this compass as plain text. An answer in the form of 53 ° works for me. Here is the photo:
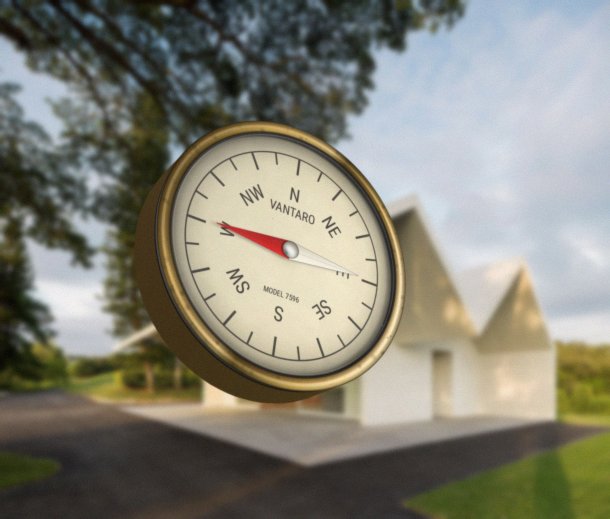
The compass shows 270 °
